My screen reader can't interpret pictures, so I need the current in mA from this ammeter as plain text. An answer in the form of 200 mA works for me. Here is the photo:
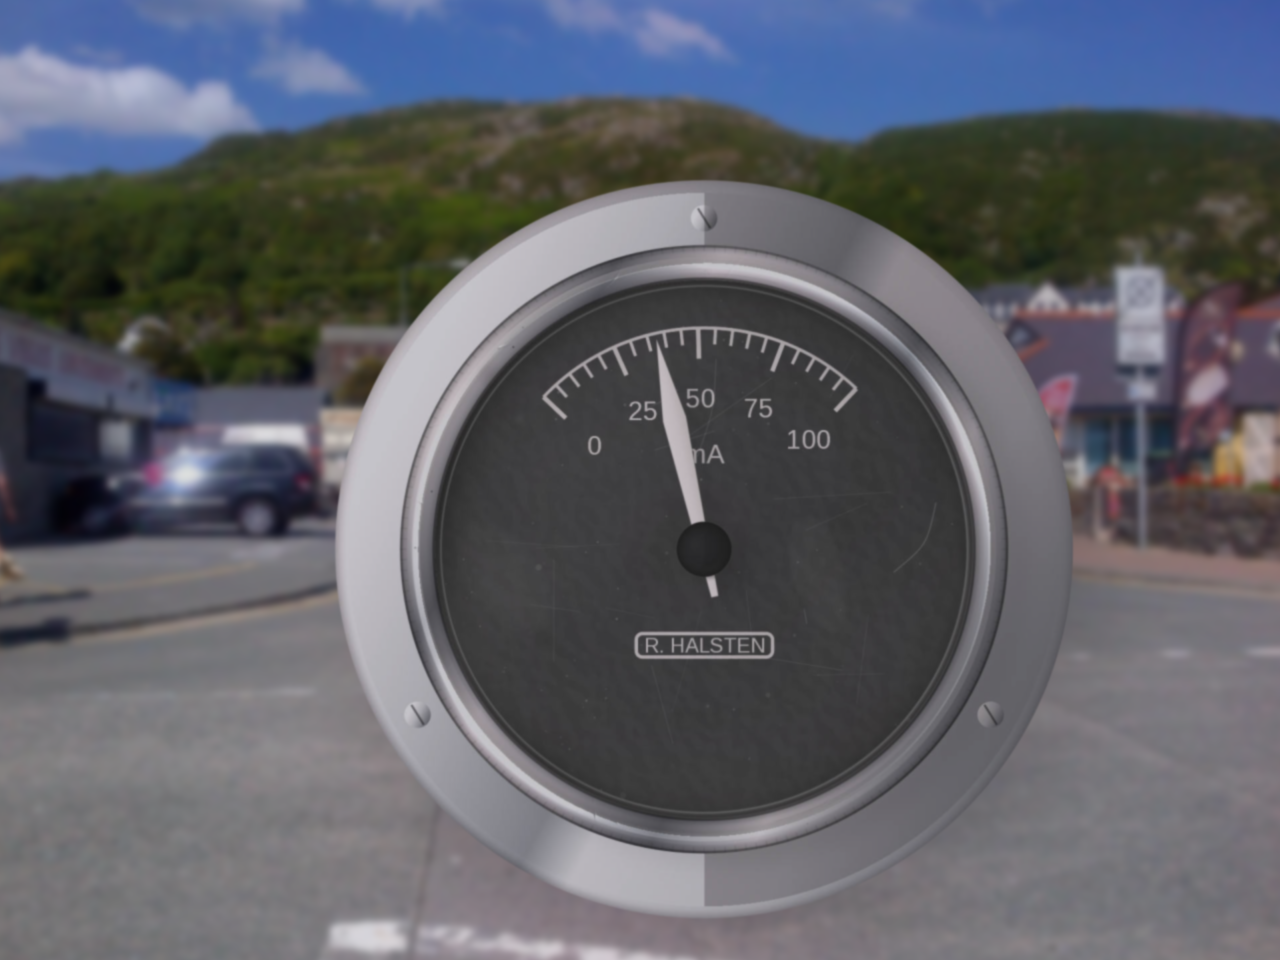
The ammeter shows 37.5 mA
